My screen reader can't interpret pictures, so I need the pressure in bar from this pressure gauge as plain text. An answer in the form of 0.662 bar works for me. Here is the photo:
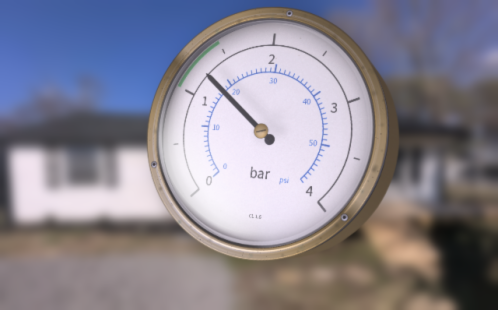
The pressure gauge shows 1.25 bar
